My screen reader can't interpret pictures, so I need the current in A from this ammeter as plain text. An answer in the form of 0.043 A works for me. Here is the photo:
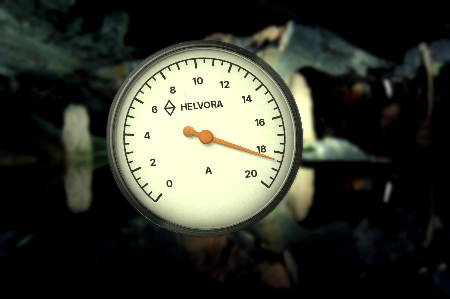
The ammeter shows 18.5 A
